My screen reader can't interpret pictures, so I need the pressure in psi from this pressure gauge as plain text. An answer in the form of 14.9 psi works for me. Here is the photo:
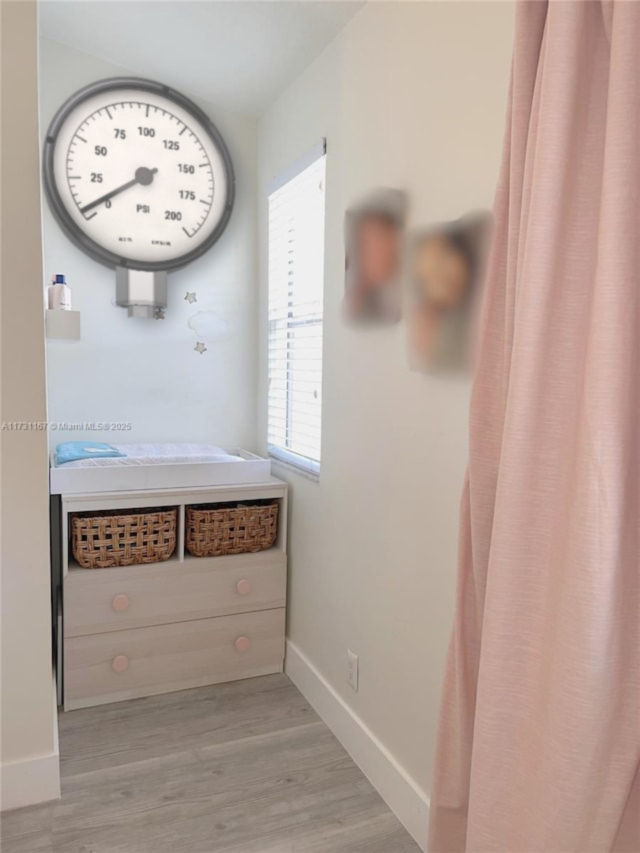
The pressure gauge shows 5 psi
